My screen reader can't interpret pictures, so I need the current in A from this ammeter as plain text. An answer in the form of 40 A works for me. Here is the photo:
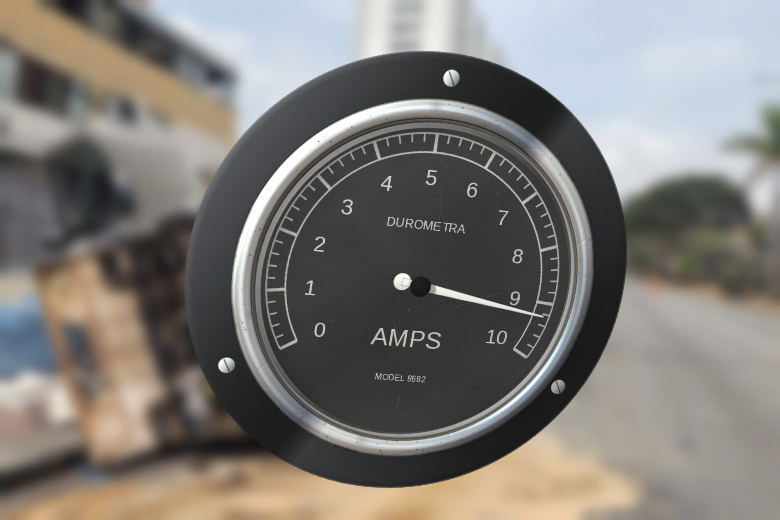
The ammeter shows 9.2 A
